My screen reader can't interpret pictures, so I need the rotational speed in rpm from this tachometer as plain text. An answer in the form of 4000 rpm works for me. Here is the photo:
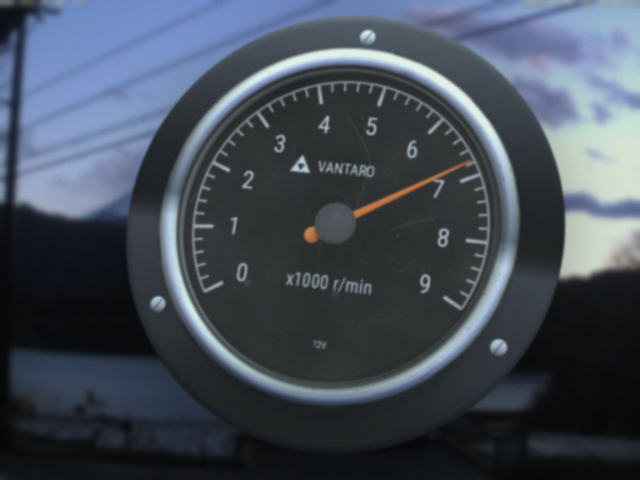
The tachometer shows 6800 rpm
